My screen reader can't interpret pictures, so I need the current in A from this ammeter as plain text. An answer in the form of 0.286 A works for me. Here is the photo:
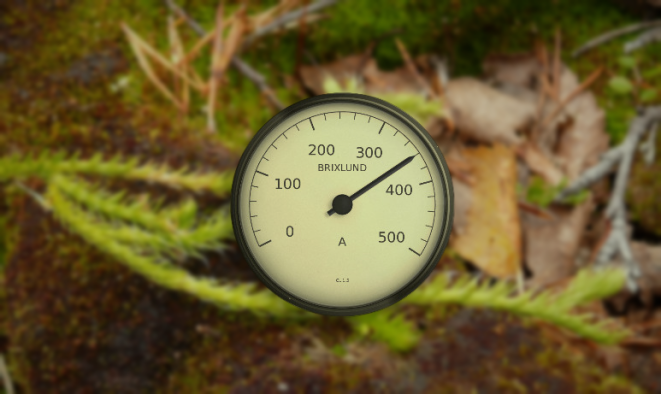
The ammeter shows 360 A
